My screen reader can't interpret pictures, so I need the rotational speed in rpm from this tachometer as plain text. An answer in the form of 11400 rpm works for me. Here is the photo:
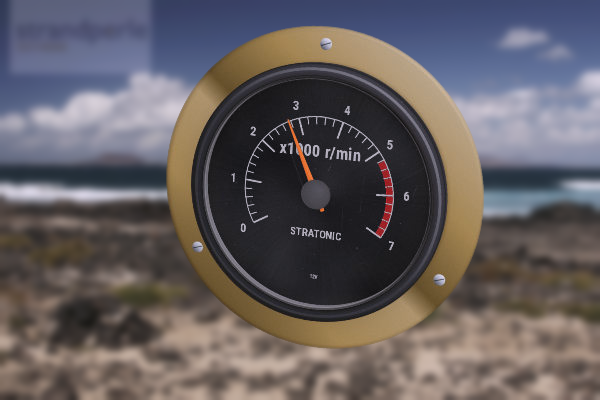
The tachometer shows 2800 rpm
